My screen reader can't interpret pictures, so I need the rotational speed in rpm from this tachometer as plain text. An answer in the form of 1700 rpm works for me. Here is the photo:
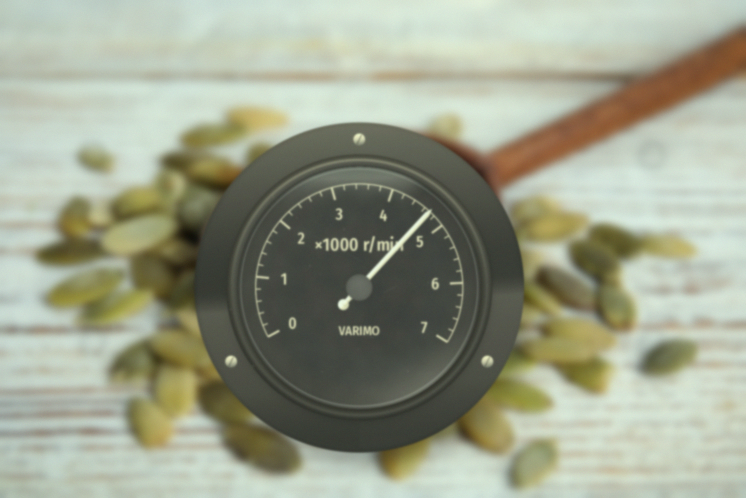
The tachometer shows 4700 rpm
